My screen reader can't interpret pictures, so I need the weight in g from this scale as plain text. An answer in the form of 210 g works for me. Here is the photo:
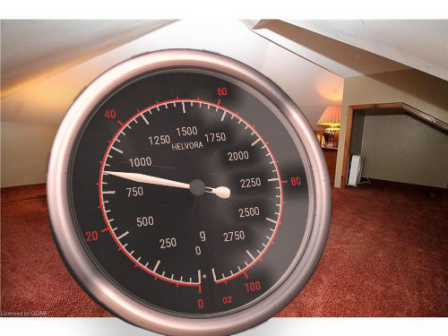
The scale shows 850 g
